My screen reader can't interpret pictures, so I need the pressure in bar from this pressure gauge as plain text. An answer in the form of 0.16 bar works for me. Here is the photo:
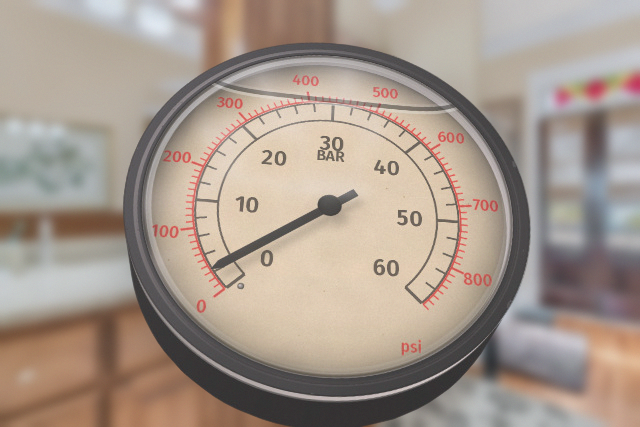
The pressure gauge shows 2 bar
